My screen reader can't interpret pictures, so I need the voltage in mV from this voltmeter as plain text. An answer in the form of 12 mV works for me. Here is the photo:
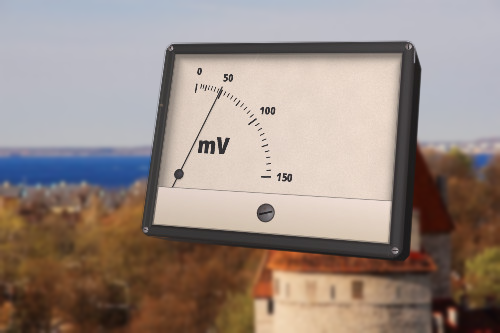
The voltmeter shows 50 mV
